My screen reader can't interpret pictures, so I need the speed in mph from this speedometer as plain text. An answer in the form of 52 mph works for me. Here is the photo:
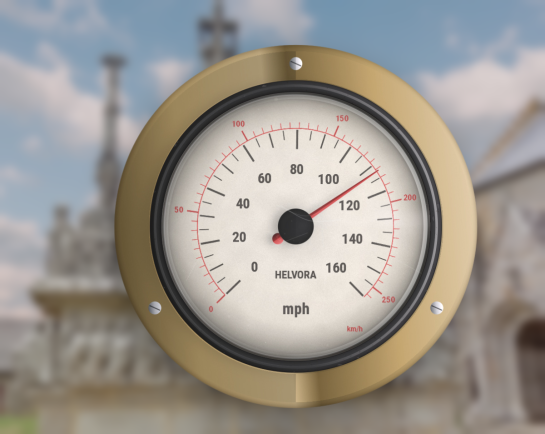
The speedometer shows 112.5 mph
